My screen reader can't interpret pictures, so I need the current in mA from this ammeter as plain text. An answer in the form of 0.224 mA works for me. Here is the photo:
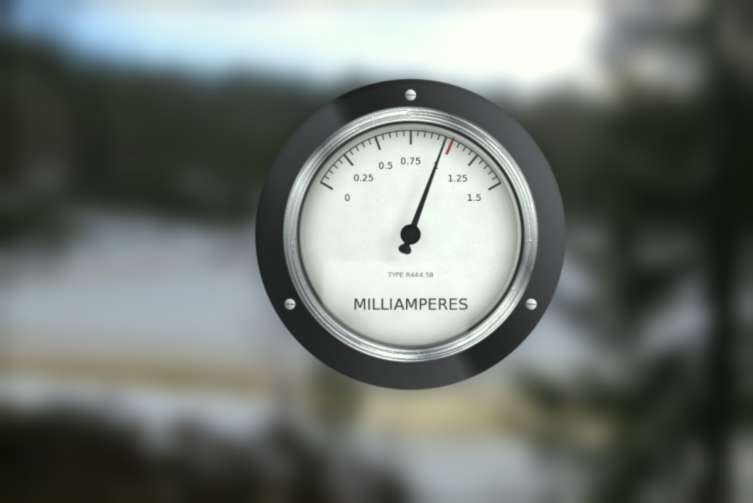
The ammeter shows 1 mA
